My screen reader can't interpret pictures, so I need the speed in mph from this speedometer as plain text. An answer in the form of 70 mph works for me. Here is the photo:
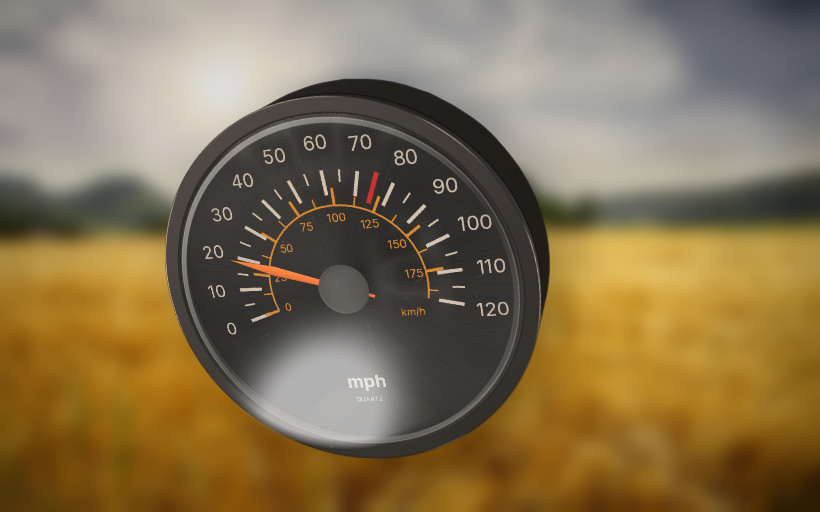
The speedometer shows 20 mph
